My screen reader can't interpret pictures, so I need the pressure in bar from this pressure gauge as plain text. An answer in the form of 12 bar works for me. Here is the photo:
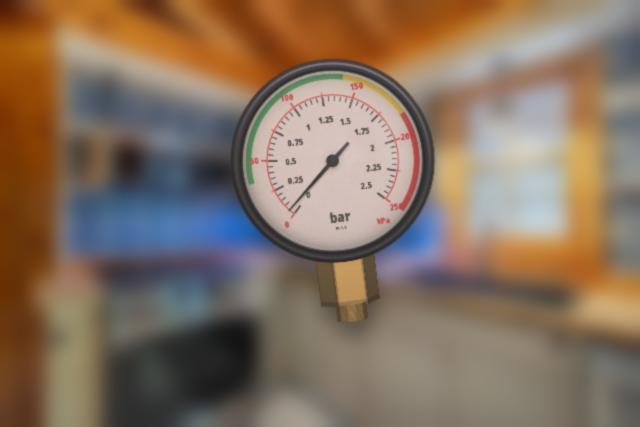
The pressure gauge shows 0.05 bar
